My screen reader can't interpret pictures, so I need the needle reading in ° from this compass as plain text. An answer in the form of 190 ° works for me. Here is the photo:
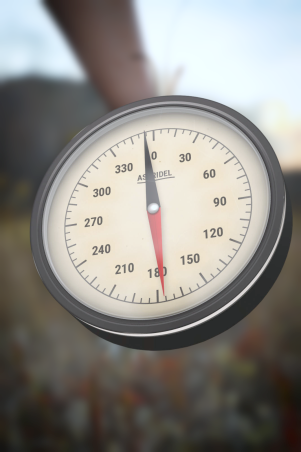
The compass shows 175 °
